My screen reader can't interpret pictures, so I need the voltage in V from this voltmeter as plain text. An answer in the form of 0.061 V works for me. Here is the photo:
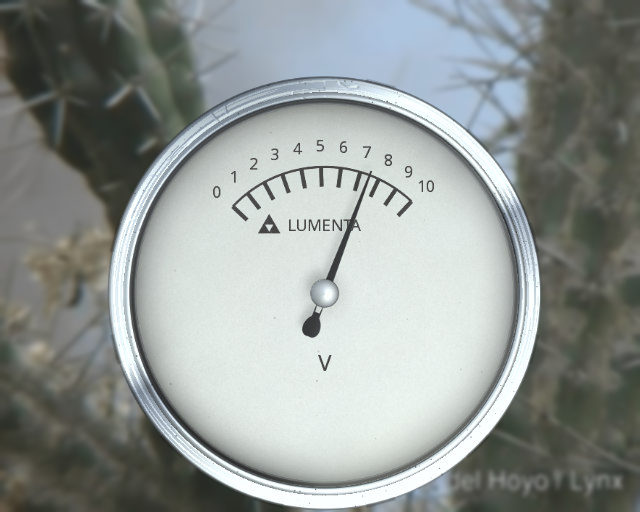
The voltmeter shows 7.5 V
